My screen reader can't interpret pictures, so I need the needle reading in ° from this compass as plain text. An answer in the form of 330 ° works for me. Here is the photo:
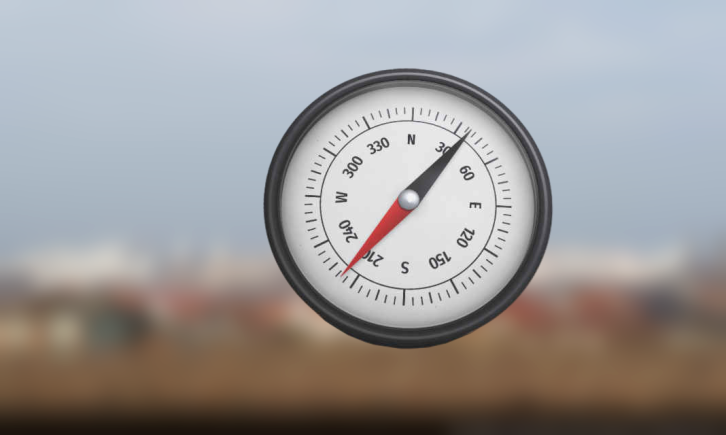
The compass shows 217.5 °
